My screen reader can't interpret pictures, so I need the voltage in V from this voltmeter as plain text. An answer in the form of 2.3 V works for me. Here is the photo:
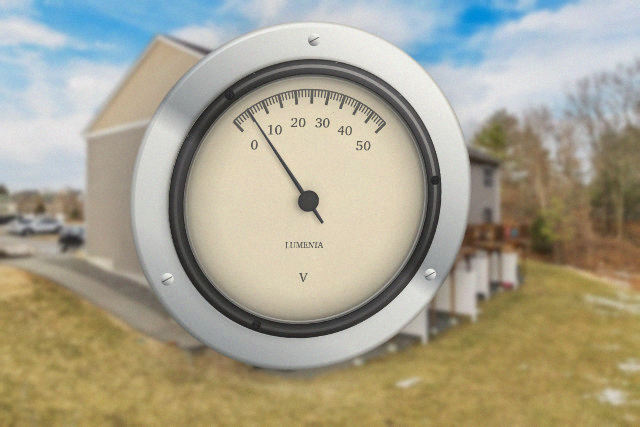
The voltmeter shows 5 V
